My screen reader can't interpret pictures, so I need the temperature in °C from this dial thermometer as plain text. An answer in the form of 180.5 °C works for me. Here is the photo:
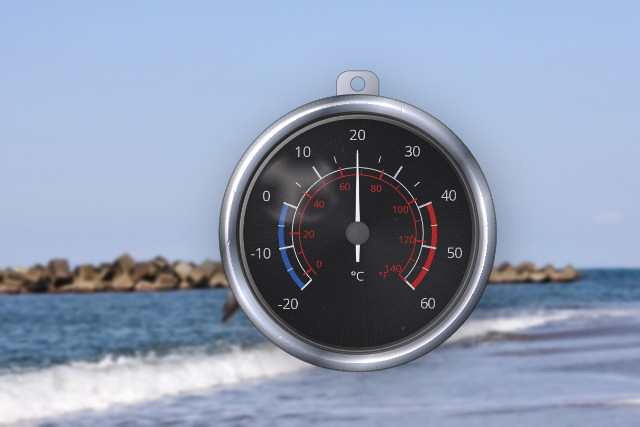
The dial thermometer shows 20 °C
